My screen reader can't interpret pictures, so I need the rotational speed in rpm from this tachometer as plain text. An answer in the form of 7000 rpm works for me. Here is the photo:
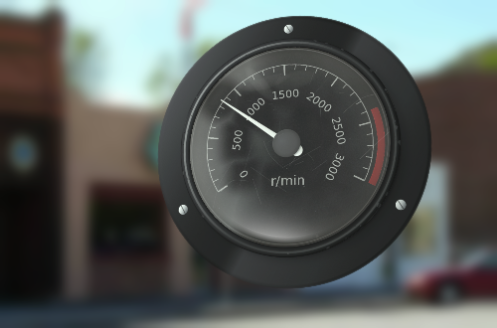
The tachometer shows 850 rpm
